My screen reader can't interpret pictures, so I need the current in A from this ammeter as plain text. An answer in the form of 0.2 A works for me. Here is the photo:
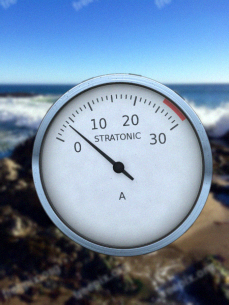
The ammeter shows 4 A
